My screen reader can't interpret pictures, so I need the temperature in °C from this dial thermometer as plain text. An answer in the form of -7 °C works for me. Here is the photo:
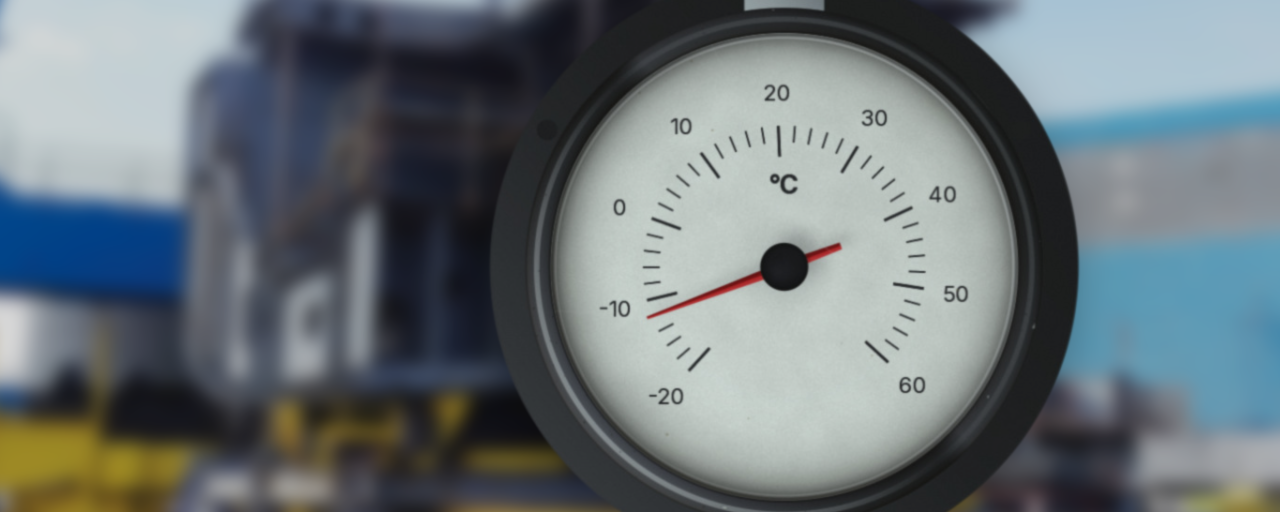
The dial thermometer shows -12 °C
